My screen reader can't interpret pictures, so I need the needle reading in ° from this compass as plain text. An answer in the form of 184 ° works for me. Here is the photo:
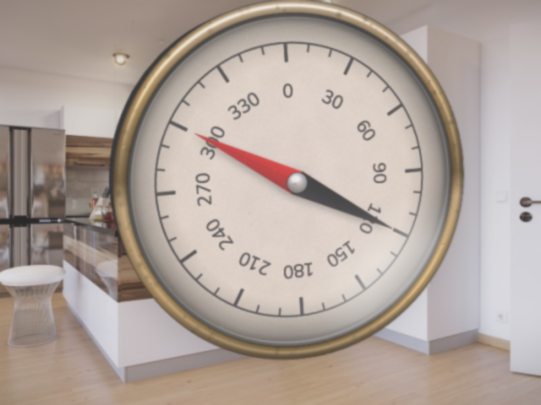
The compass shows 300 °
